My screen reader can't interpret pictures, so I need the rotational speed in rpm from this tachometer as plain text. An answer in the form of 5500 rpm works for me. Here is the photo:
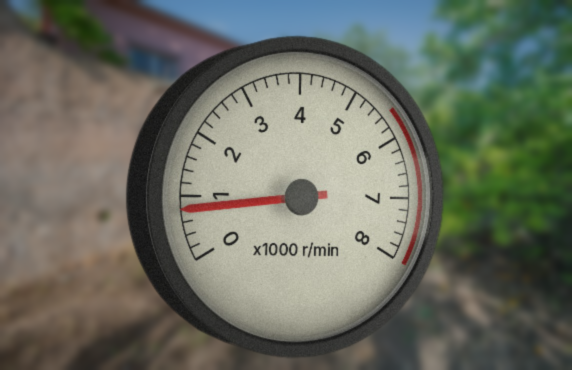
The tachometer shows 800 rpm
